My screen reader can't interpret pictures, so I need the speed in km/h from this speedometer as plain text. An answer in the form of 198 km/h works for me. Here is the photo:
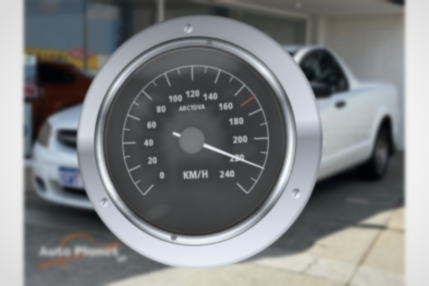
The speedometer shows 220 km/h
